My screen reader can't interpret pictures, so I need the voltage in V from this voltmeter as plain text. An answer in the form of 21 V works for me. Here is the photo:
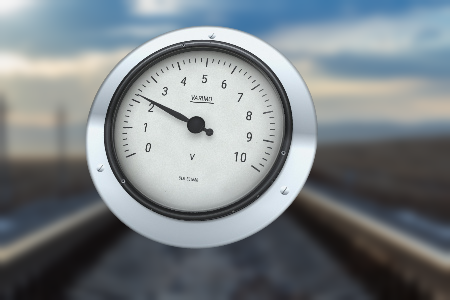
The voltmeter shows 2.2 V
